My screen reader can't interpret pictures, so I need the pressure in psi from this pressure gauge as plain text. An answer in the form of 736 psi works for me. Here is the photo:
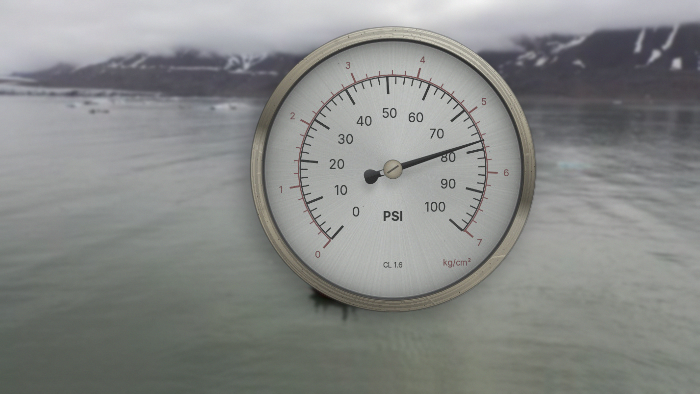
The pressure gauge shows 78 psi
